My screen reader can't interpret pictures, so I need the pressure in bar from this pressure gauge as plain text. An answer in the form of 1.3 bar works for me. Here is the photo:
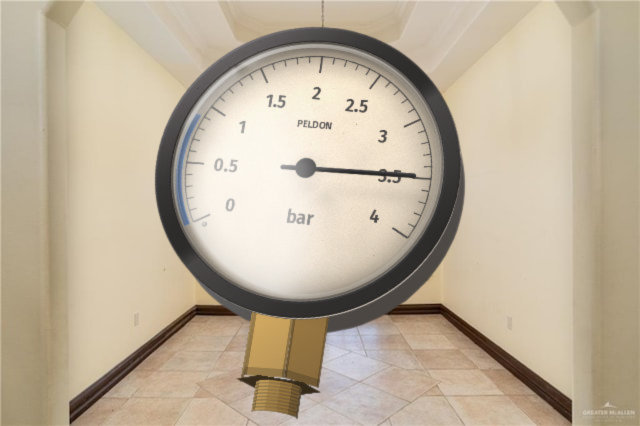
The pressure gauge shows 3.5 bar
